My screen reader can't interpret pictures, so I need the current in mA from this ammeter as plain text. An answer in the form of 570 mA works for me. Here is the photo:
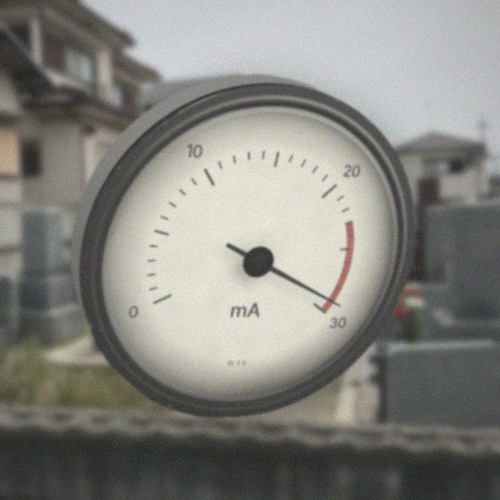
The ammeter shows 29 mA
